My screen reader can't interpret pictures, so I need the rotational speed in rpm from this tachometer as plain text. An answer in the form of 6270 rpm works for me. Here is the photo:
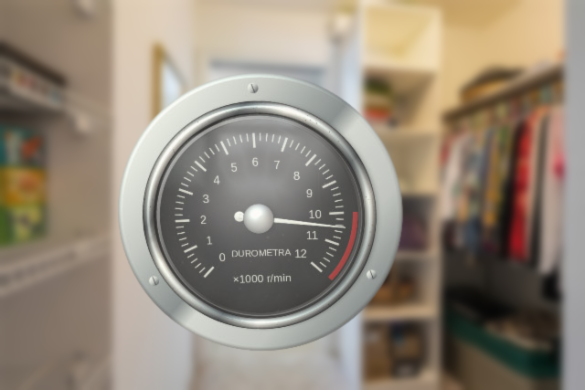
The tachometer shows 10400 rpm
